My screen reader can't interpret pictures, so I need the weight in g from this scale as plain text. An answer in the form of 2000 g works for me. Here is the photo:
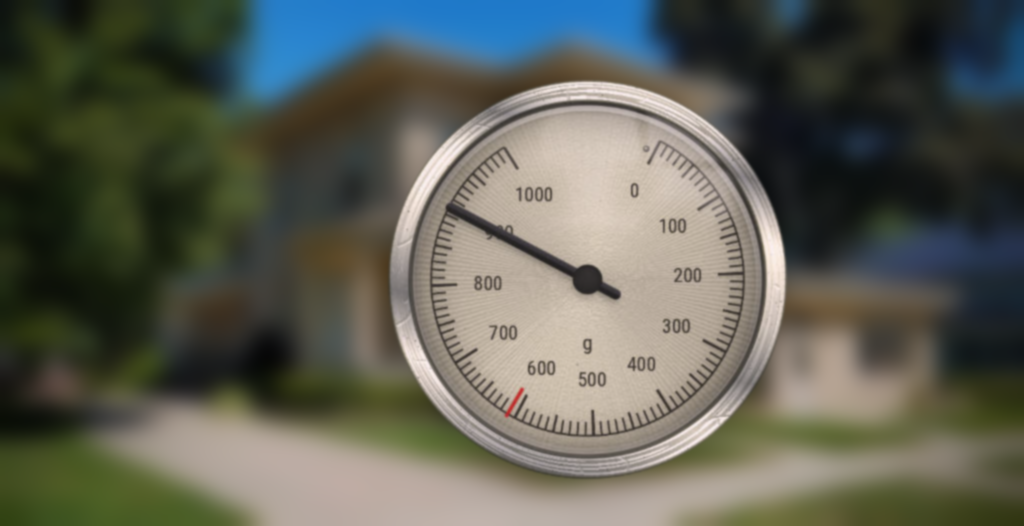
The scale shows 900 g
